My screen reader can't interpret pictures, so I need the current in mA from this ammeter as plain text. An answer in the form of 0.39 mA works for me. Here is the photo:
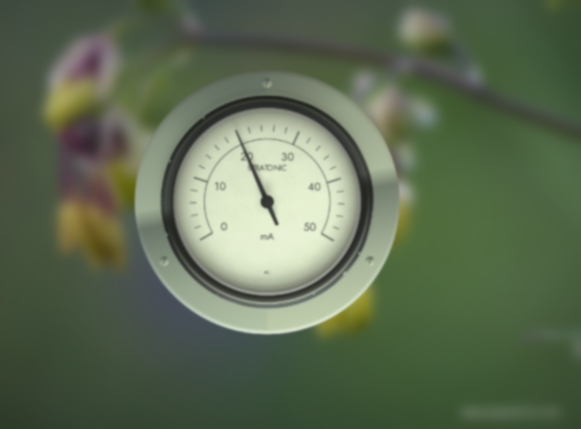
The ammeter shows 20 mA
